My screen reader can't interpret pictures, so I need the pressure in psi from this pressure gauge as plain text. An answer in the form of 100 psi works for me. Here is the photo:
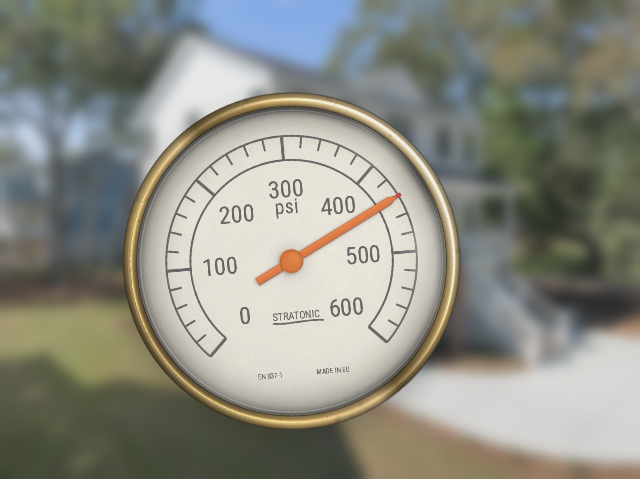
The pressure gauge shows 440 psi
